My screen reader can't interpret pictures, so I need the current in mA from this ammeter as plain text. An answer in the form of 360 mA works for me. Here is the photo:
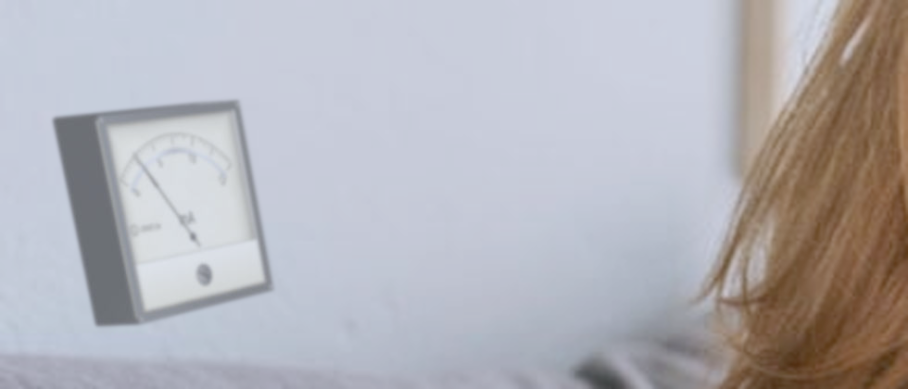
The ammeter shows 2.5 mA
